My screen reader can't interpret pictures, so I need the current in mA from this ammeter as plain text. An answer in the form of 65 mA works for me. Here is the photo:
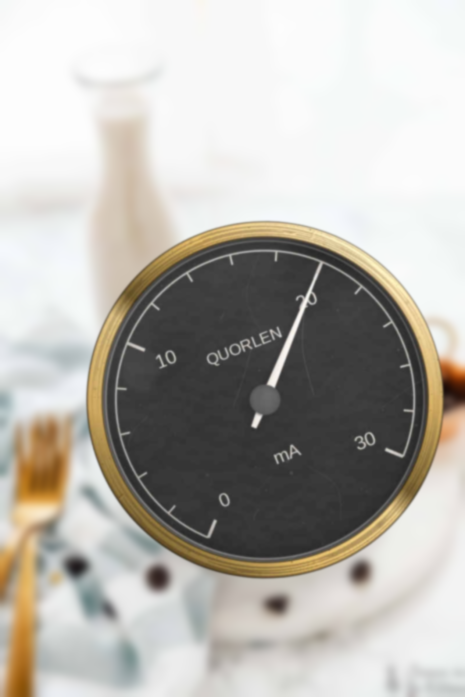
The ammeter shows 20 mA
